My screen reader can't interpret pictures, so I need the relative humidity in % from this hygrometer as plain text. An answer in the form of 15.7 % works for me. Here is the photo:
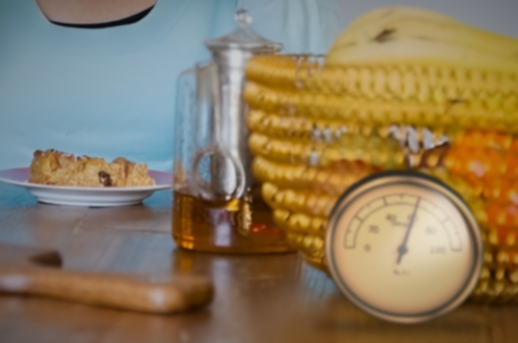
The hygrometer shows 60 %
